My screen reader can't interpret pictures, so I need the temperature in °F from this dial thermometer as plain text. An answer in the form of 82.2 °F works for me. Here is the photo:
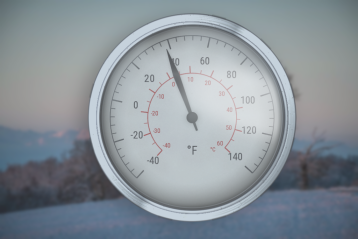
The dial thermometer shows 38 °F
